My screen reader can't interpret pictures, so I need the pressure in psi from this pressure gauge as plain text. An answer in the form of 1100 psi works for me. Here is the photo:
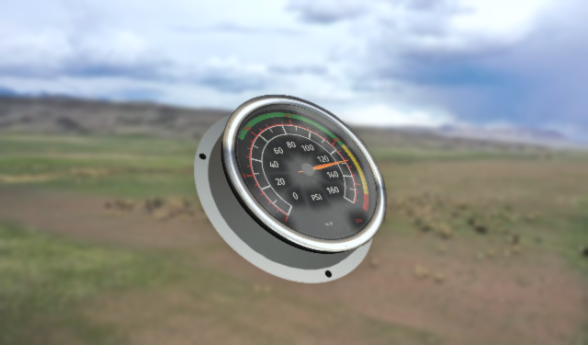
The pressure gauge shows 130 psi
